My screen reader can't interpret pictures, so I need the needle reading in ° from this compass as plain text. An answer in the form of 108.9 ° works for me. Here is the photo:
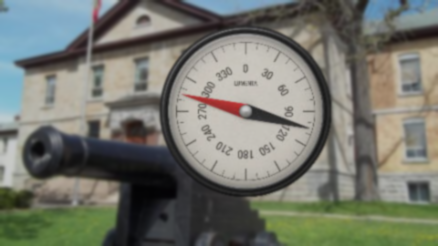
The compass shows 285 °
